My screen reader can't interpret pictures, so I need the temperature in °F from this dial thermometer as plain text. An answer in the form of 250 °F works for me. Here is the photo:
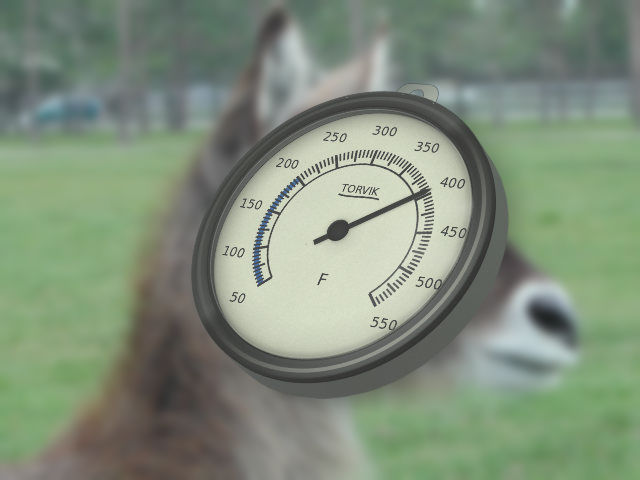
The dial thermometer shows 400 °F
